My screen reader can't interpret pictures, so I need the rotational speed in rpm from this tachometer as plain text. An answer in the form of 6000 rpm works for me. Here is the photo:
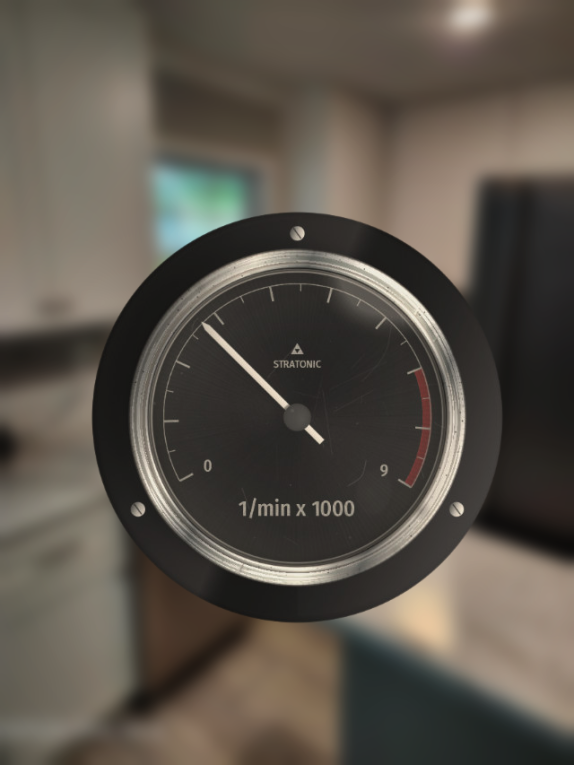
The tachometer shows 2750 rpm
